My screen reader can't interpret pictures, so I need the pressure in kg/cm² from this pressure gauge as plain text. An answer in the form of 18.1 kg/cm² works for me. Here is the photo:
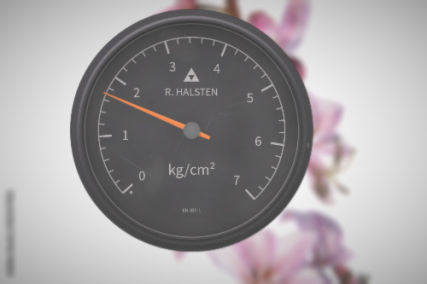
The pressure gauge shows 1.7 kg/cm²
